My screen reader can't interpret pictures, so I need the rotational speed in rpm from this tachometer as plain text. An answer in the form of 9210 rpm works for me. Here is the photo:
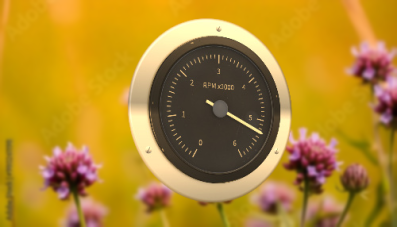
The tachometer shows 5300 rpm
